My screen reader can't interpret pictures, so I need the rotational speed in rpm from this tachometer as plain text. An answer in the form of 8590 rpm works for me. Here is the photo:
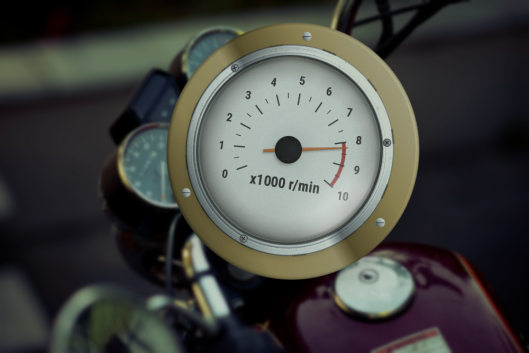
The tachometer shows 8250 rpm
